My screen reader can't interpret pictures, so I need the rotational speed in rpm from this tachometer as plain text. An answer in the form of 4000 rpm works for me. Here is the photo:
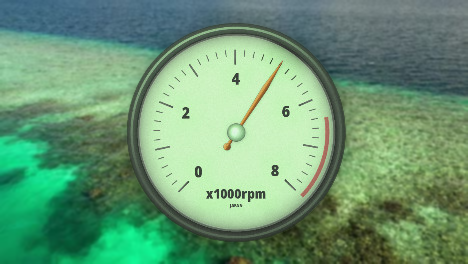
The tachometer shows 5000 rpm
